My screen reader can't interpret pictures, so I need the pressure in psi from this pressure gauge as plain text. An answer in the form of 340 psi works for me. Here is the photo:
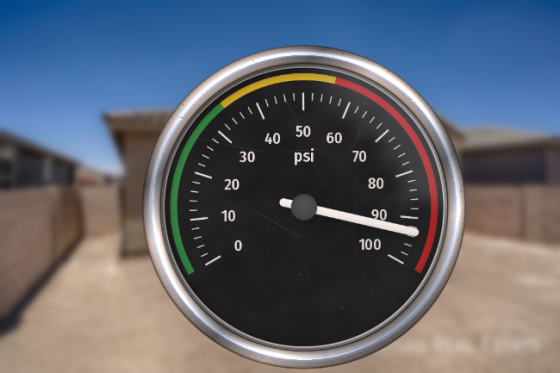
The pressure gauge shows 93 psi
